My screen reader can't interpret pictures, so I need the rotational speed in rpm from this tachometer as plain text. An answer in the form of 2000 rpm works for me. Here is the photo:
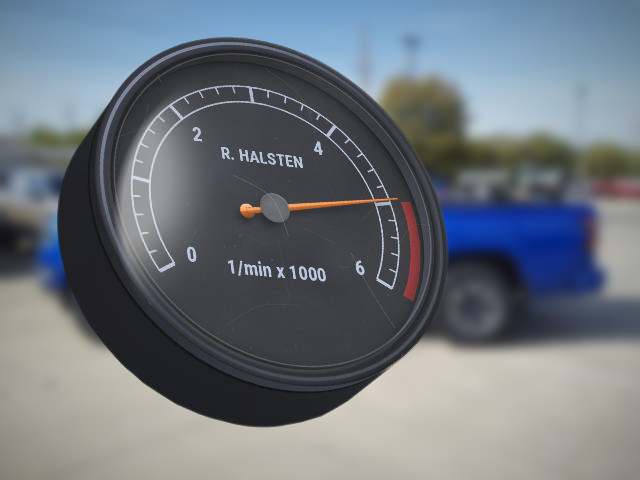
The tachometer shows 5000 rpm
